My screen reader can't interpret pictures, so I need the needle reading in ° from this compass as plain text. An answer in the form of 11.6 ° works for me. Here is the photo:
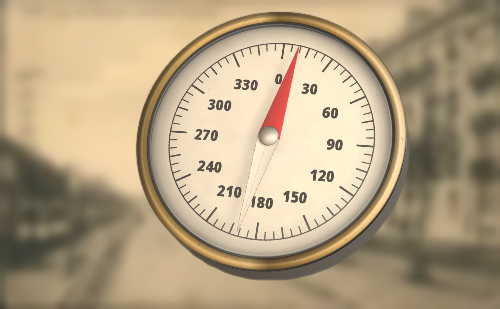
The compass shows 10 °
